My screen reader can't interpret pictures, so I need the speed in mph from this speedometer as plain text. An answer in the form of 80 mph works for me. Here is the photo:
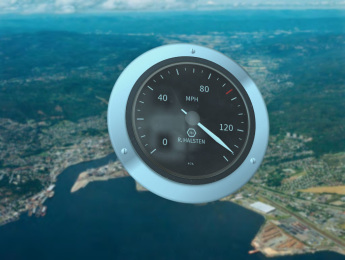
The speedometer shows 135 mph
